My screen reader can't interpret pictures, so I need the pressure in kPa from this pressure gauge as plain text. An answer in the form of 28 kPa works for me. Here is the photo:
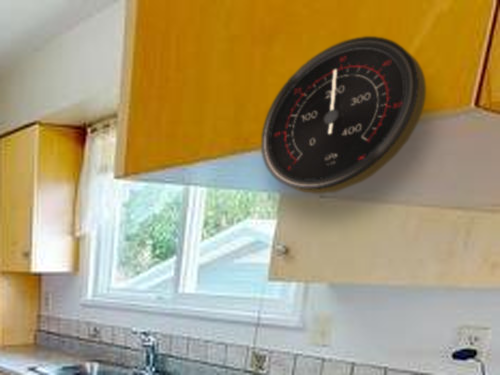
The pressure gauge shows 200 kPa
